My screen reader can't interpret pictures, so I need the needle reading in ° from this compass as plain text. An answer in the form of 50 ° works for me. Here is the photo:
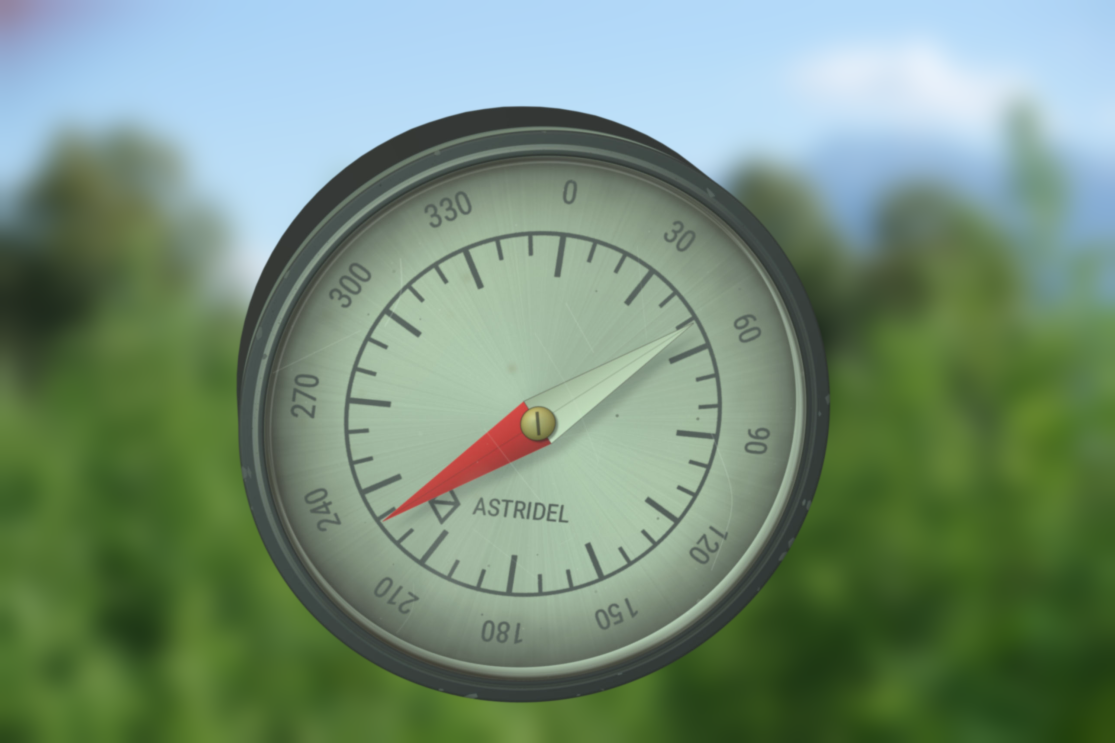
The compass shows 230 °
